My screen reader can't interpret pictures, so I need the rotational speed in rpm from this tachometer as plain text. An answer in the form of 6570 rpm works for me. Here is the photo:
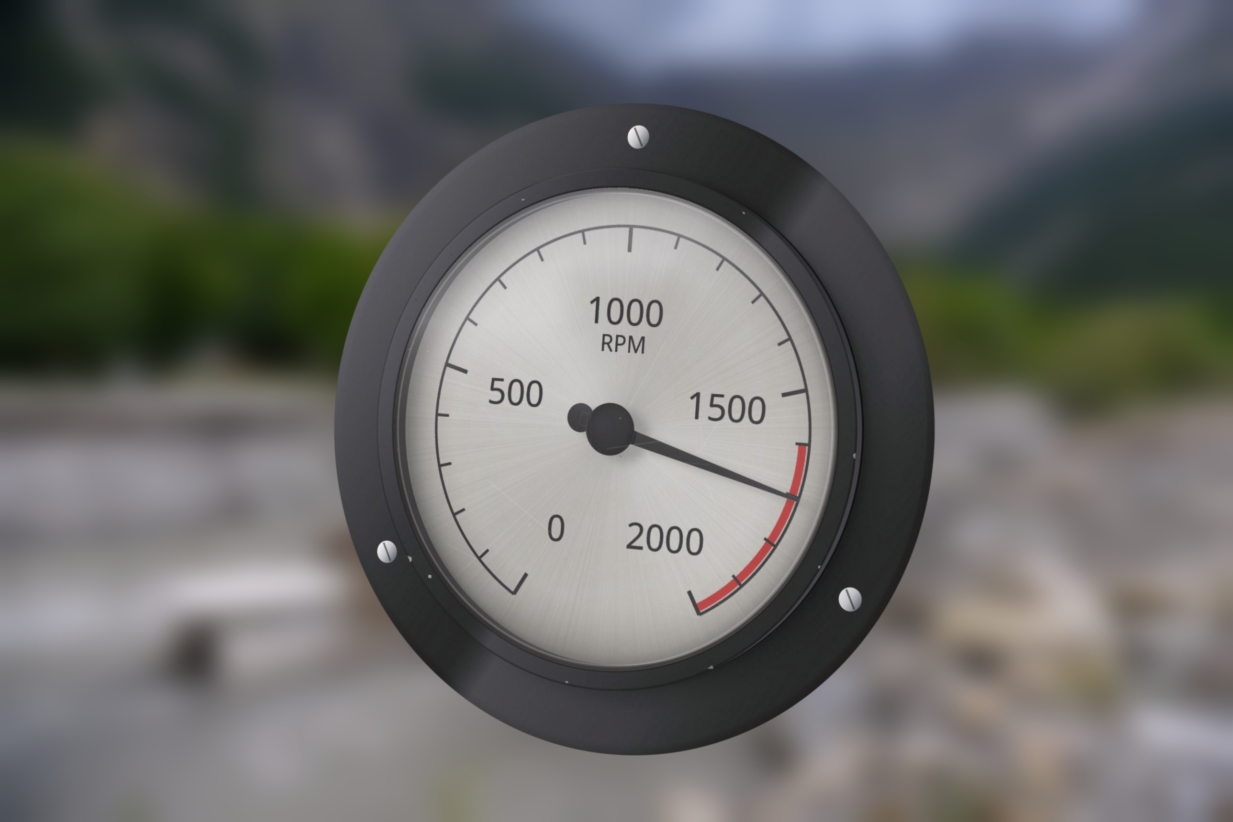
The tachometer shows 1700 rpm
